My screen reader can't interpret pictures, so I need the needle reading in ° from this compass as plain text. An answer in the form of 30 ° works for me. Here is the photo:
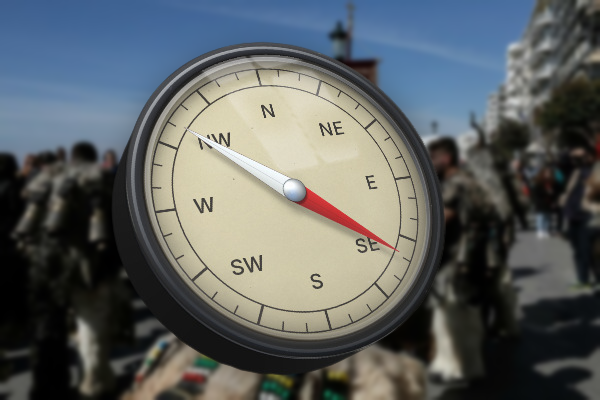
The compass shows 130 °
